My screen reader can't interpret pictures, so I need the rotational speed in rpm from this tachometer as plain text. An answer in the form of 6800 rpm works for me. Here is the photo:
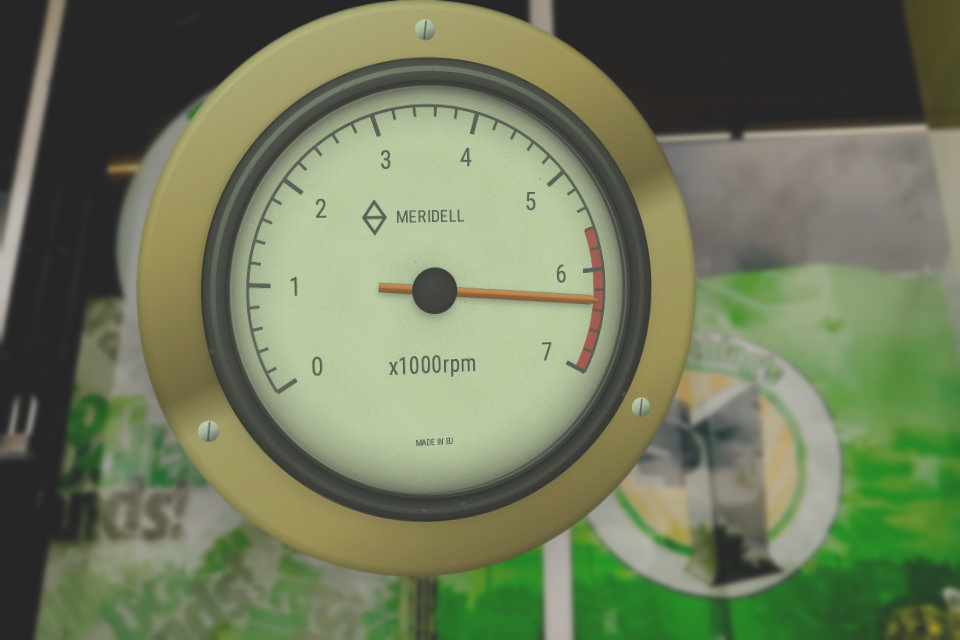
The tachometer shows 6300 rpm
